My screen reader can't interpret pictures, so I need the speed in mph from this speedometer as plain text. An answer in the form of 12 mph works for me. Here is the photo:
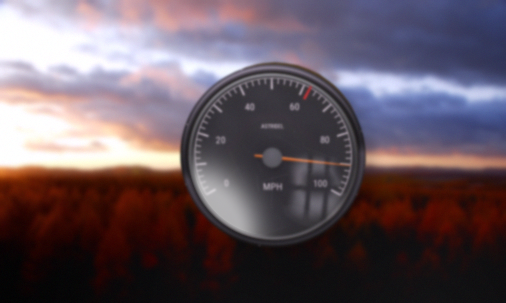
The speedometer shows 90 mph
